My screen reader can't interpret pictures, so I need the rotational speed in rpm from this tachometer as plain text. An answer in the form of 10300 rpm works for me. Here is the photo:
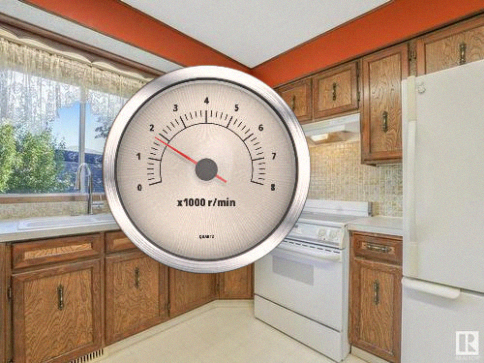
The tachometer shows 1800 rpm
